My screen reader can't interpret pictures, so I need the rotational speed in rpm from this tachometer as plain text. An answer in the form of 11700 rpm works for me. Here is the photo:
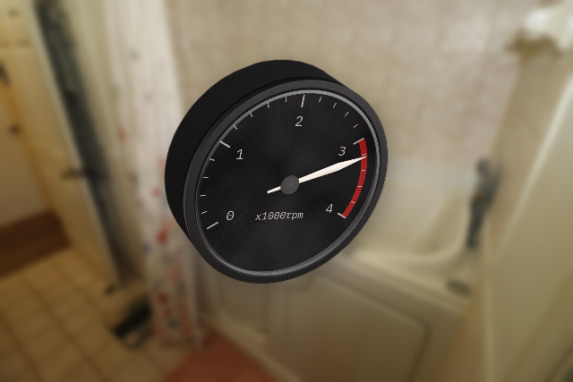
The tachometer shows 3200 rpm
